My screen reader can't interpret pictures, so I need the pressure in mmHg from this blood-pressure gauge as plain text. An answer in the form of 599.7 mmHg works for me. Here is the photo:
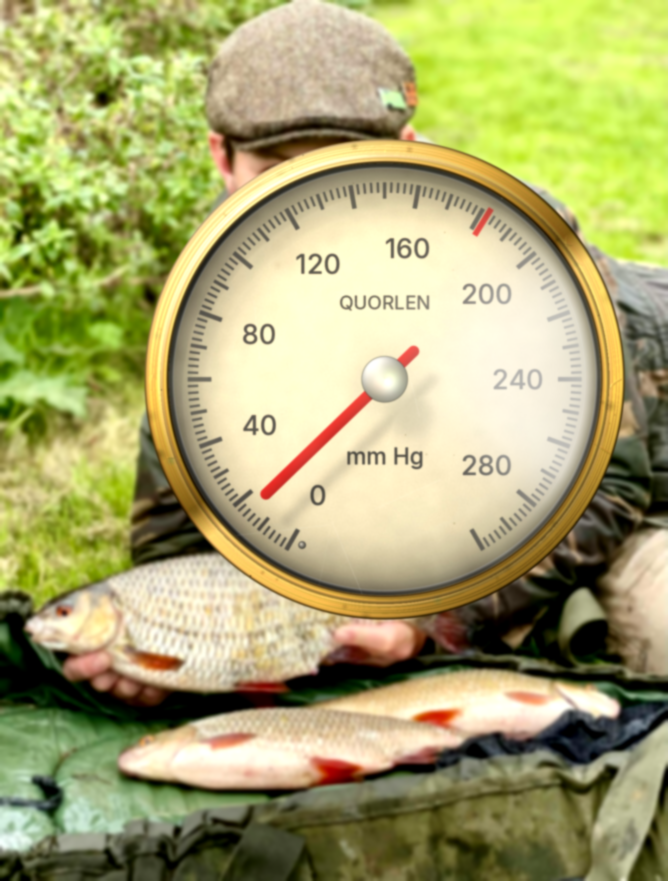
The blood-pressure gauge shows 16 mmHg
